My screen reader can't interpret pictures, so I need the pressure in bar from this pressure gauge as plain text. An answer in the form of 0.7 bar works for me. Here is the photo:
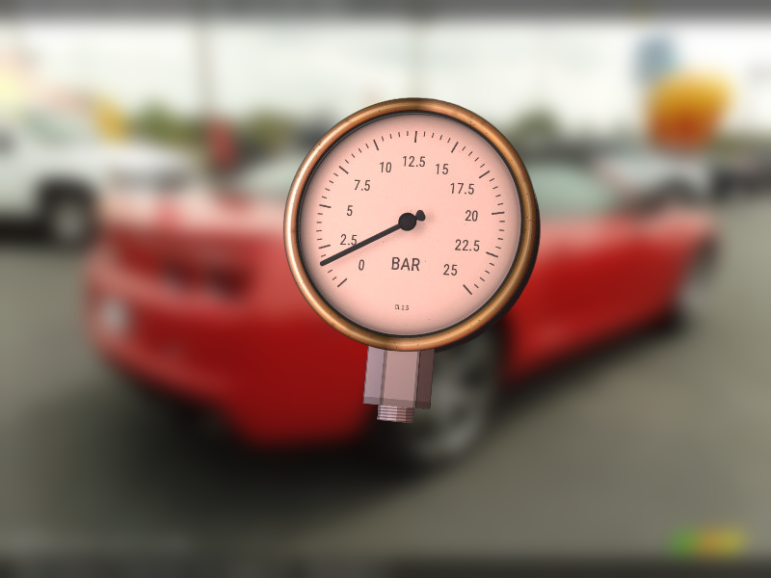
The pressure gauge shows 1.5 bar
